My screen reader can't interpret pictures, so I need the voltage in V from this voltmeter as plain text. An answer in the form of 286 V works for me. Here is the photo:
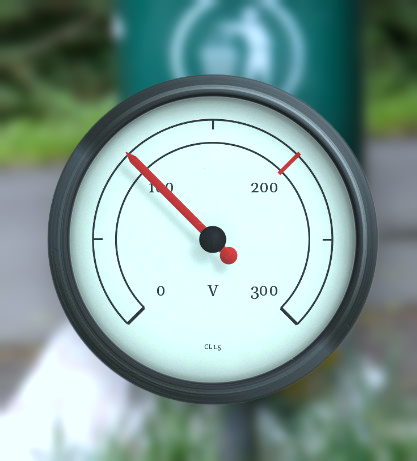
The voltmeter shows 100 V
